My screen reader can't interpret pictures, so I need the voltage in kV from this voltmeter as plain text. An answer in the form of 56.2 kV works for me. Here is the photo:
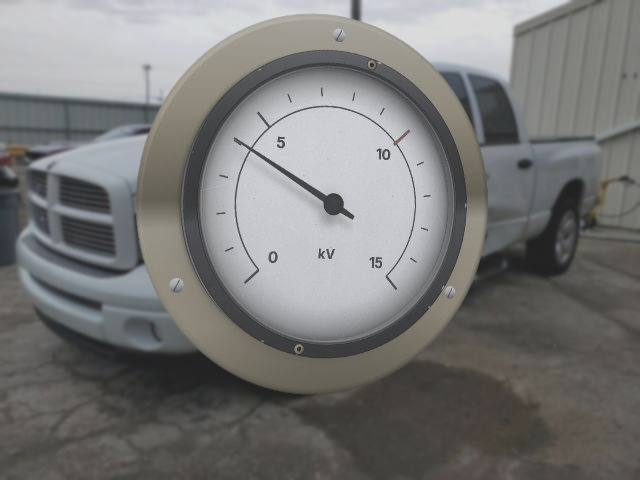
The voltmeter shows 4 kV
